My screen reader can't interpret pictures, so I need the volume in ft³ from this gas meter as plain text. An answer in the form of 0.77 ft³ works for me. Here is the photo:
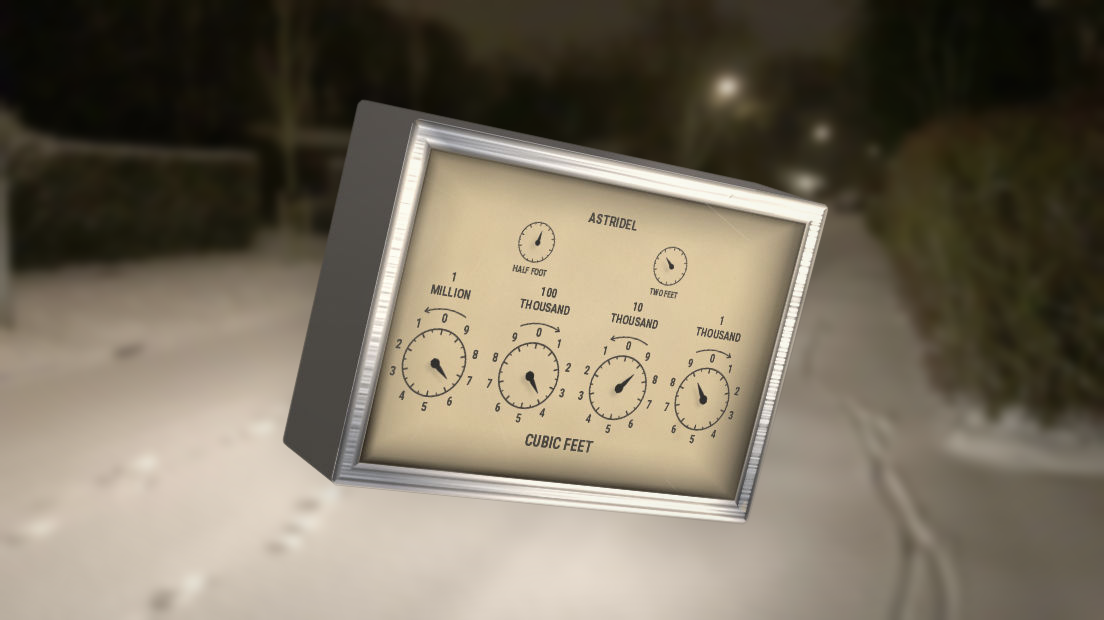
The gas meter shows 638900 ft³
